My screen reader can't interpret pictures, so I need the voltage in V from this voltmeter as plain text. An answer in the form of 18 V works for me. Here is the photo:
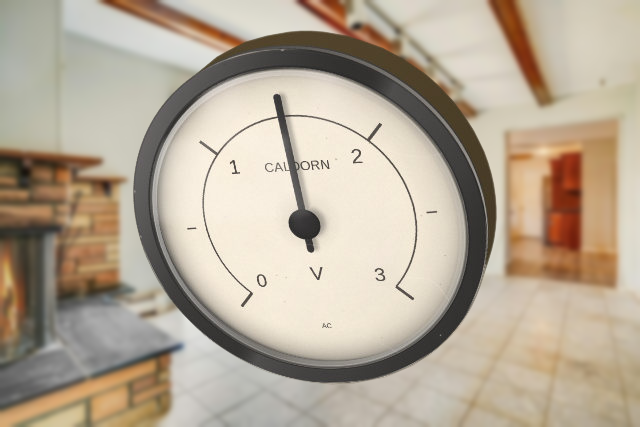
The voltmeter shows 1.5 V
